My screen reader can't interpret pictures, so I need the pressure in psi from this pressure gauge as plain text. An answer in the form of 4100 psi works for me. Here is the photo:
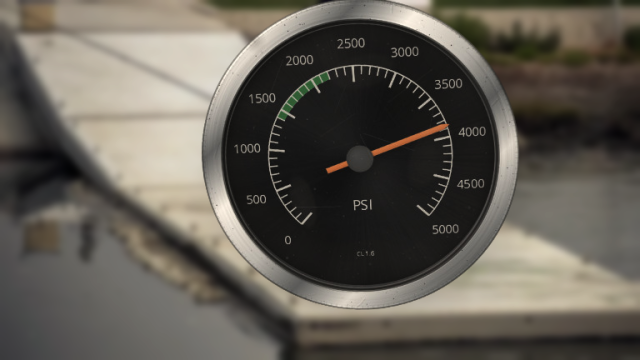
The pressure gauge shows 3850 psi
